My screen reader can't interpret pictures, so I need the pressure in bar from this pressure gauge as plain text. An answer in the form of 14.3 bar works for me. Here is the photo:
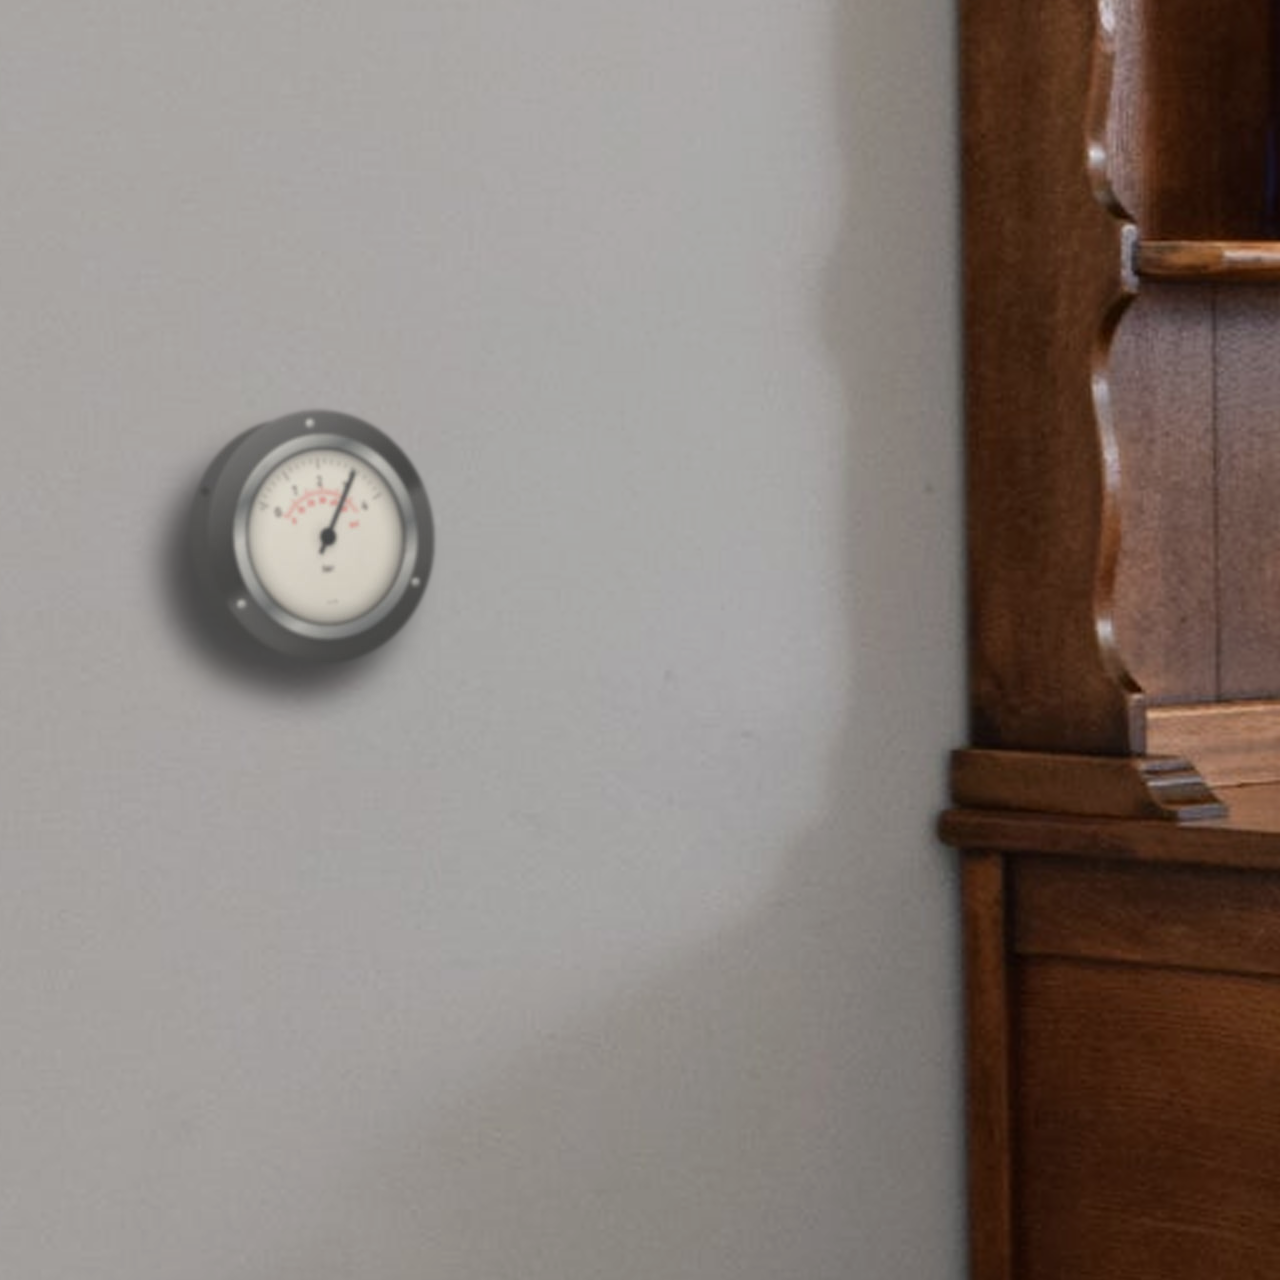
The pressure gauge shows 3 bar
